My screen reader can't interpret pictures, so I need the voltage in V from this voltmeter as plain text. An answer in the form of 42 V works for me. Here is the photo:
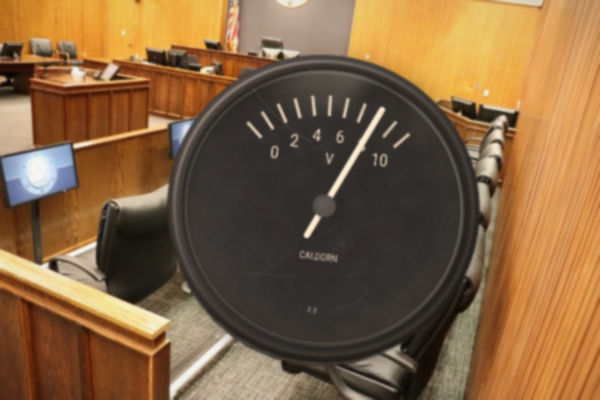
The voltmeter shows 8 V
